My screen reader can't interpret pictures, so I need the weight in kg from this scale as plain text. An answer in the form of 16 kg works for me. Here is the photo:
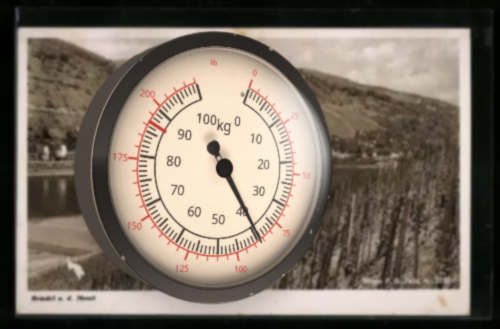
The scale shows 40 kg
